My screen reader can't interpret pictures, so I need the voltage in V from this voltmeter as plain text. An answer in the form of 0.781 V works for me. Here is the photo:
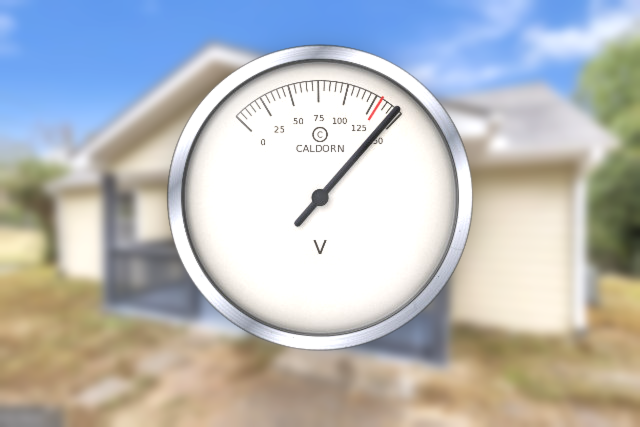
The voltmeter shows 145 V
